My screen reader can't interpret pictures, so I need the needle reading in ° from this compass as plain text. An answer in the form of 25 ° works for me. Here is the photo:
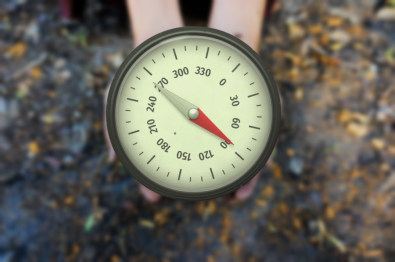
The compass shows 85 °
